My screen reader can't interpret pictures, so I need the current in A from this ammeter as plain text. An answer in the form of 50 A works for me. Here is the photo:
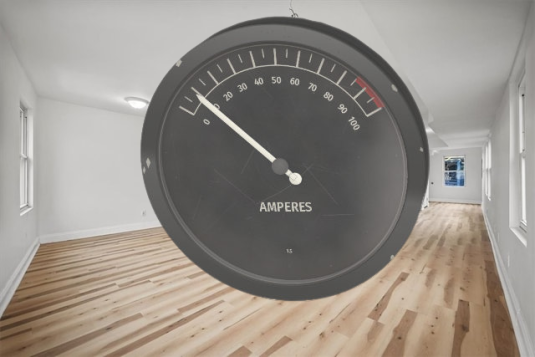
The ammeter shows 10 A
